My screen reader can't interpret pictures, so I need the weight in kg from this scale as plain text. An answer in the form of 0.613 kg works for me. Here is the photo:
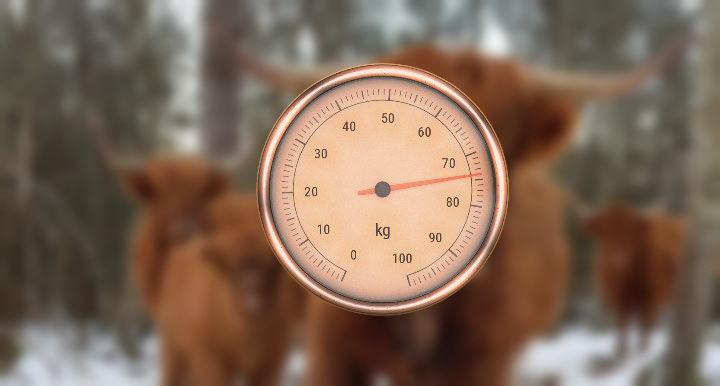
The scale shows 74 kg
